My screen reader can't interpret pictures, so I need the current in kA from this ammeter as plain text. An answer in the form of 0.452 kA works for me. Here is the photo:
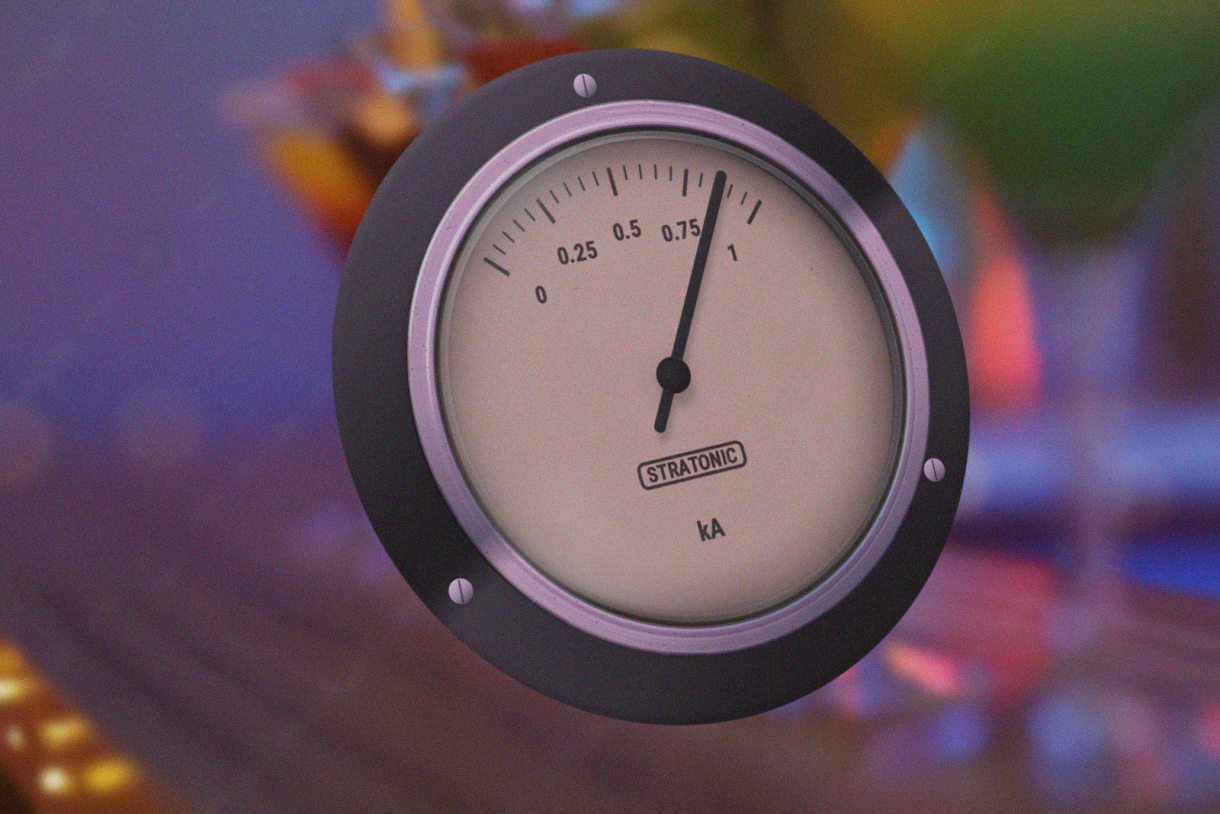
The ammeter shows 0.85 kA
